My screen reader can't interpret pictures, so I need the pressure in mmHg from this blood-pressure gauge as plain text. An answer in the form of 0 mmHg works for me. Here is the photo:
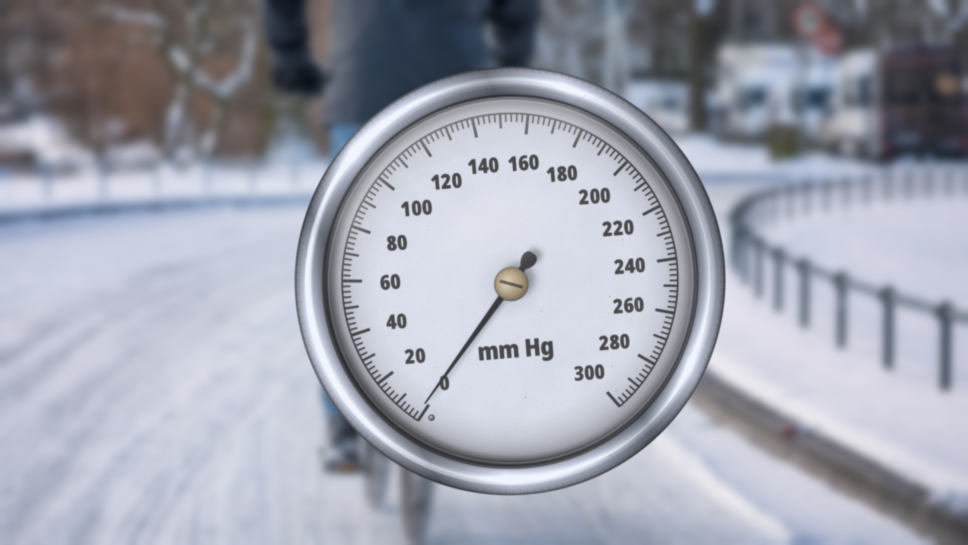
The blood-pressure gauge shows 2 mmHg
